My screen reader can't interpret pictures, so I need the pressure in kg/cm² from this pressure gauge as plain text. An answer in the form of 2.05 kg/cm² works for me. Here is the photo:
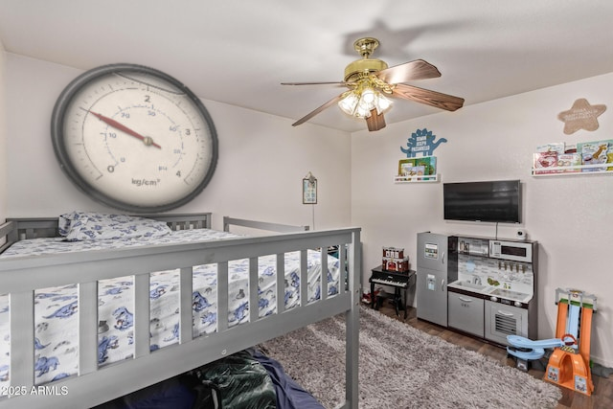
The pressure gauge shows 1 kg/cm²
